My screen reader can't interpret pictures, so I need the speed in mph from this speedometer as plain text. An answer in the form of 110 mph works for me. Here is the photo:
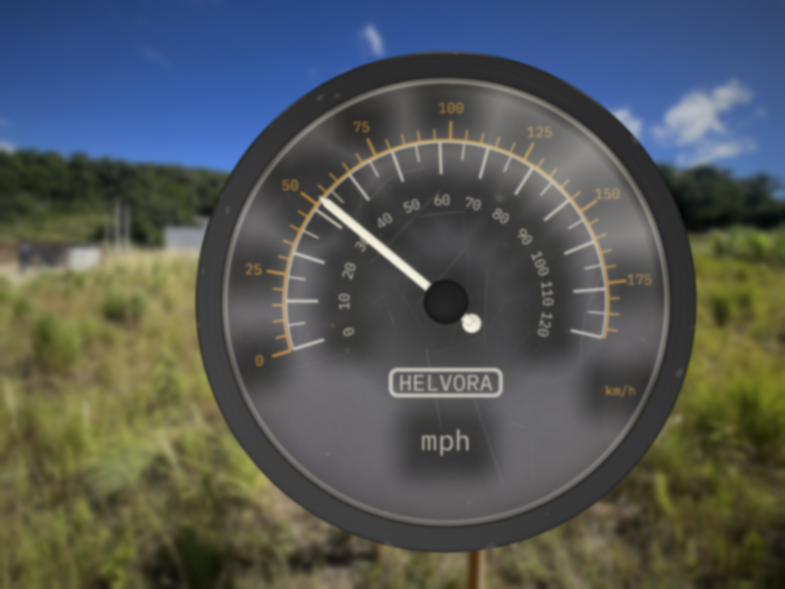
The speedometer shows 32.5 mph
